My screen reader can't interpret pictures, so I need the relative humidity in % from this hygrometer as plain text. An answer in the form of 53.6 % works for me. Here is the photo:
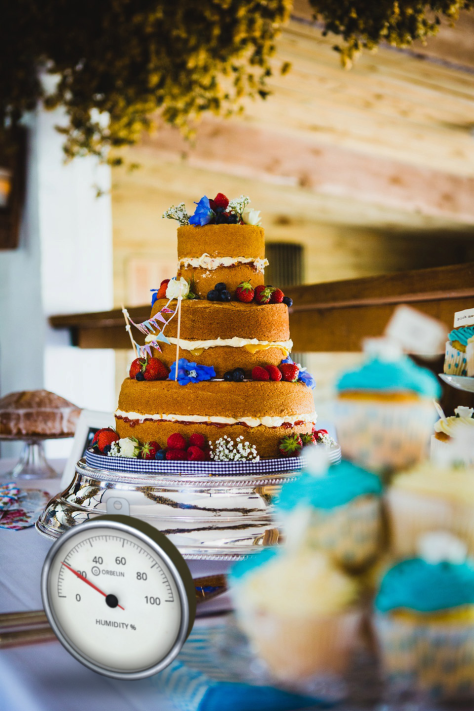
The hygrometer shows 20 %
